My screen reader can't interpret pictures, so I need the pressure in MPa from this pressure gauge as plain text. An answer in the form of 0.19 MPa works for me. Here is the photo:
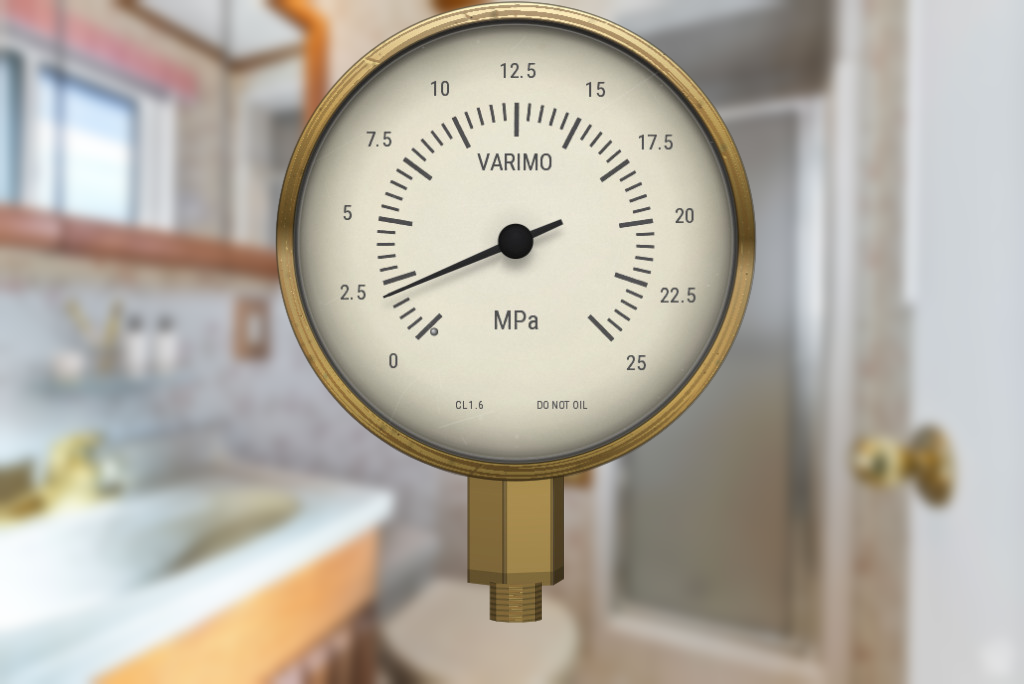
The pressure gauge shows 2 MPa
